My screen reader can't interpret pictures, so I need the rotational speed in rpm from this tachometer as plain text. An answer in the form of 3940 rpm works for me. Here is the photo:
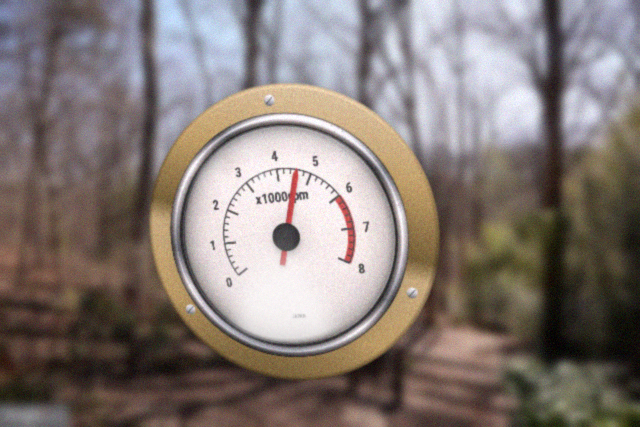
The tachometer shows 4600 rpm
